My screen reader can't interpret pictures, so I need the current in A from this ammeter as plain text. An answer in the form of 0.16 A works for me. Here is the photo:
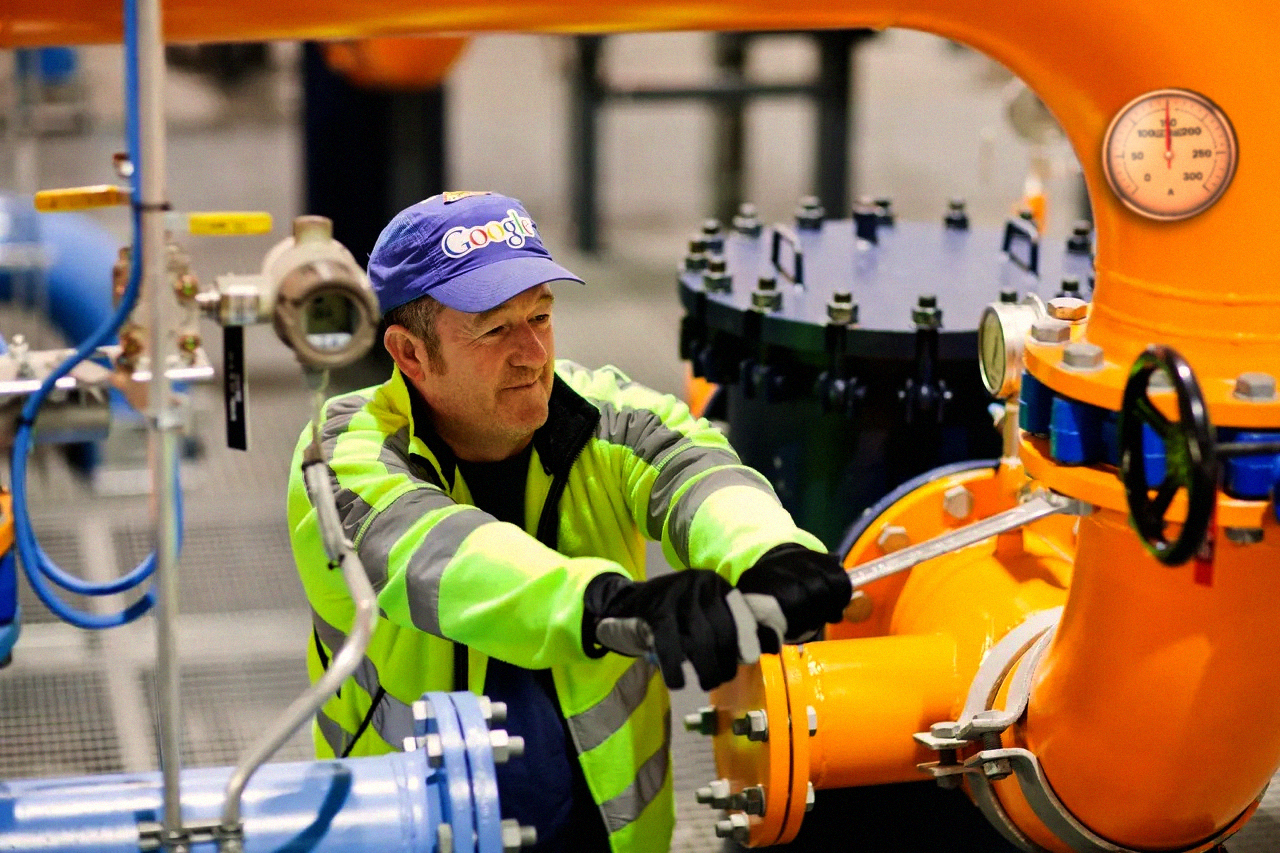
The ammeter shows 150 A
